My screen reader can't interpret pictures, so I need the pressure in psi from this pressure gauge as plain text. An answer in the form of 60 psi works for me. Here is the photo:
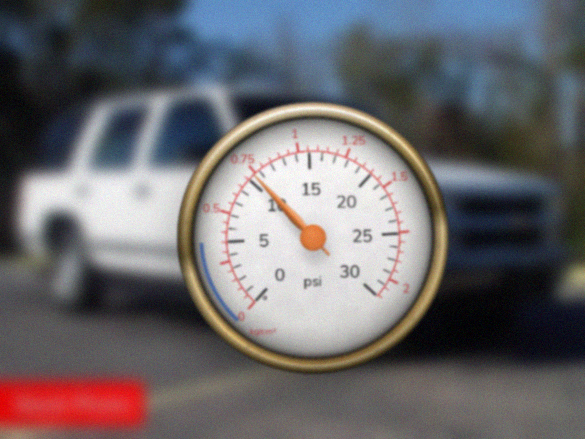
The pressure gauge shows 10.5 psi
